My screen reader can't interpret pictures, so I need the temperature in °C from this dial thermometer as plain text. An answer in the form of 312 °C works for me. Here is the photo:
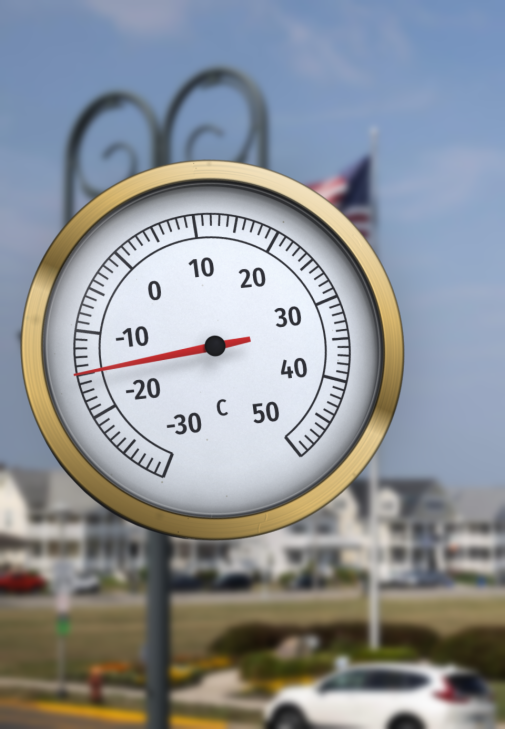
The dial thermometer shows -15 °C
